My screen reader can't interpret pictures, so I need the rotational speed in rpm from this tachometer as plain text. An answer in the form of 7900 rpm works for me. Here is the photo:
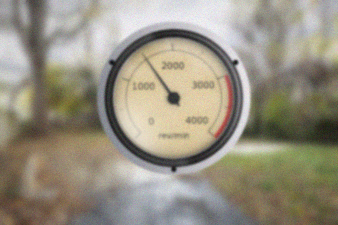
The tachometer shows 1500 rpm
